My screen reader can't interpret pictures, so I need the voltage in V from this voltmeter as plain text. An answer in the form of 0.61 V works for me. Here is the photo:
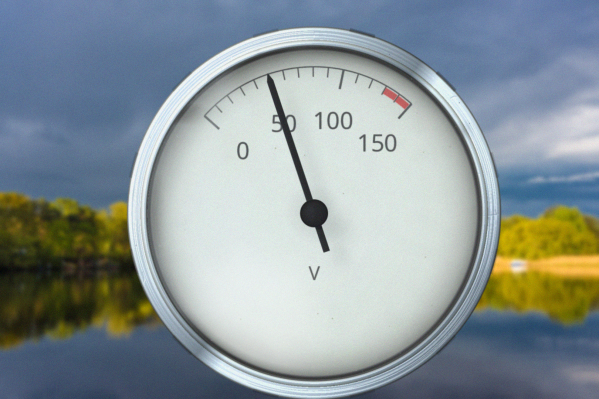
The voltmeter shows 50 V
